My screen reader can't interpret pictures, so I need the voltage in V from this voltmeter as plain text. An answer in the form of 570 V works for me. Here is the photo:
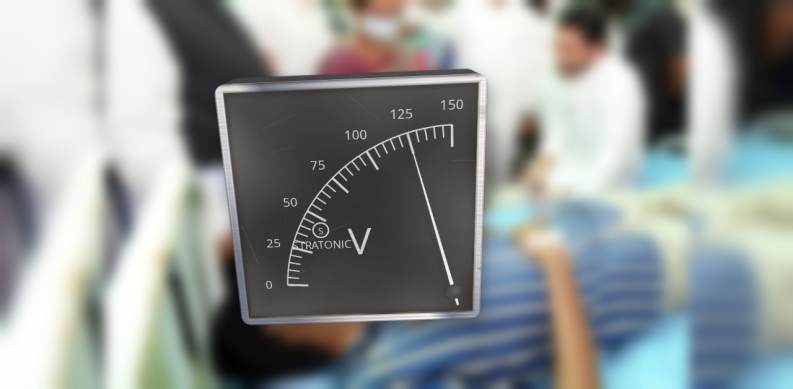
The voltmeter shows 125 V
